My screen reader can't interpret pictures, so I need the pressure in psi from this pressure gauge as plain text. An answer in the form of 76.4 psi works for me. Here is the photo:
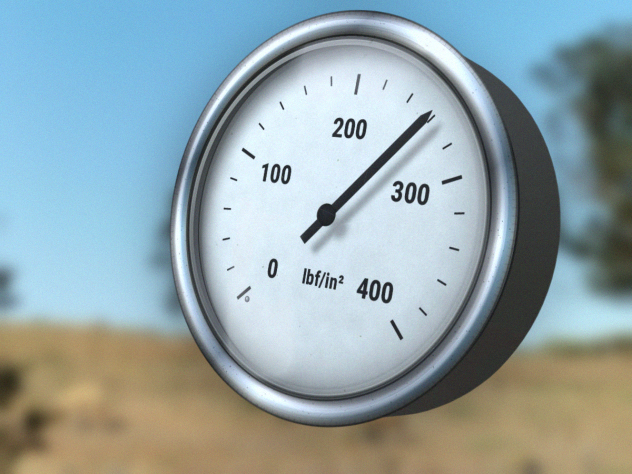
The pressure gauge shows 260 psi
